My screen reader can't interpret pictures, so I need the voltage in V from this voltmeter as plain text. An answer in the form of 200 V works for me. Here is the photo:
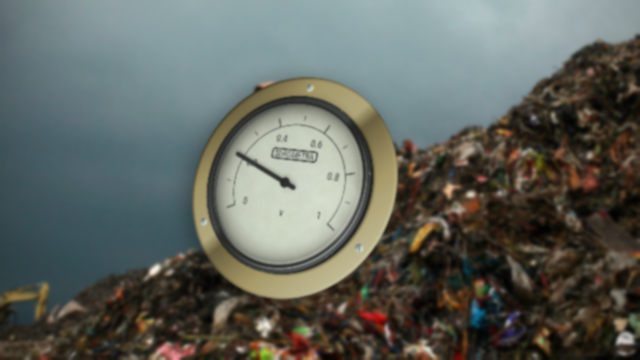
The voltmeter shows 0.2 V
